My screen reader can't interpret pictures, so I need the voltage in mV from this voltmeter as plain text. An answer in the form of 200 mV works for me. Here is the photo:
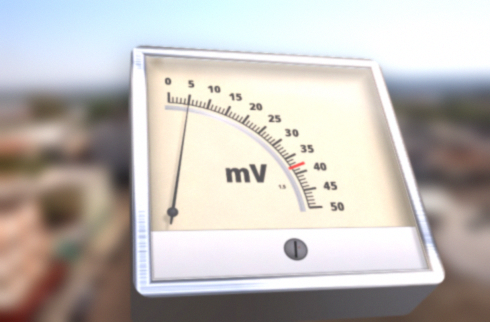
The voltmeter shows 5 mV
